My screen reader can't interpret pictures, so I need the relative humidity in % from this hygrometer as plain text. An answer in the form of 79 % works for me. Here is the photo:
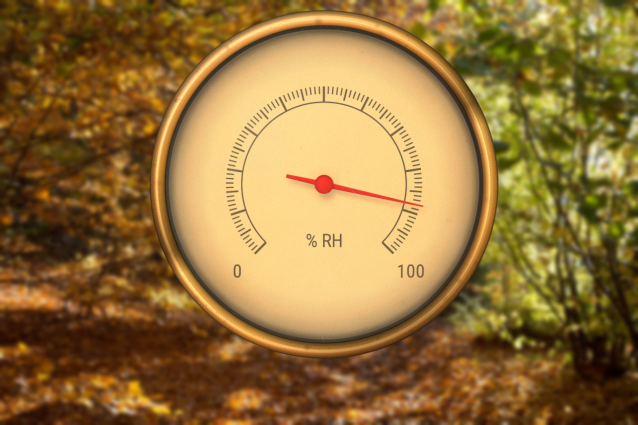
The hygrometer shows 88 %
